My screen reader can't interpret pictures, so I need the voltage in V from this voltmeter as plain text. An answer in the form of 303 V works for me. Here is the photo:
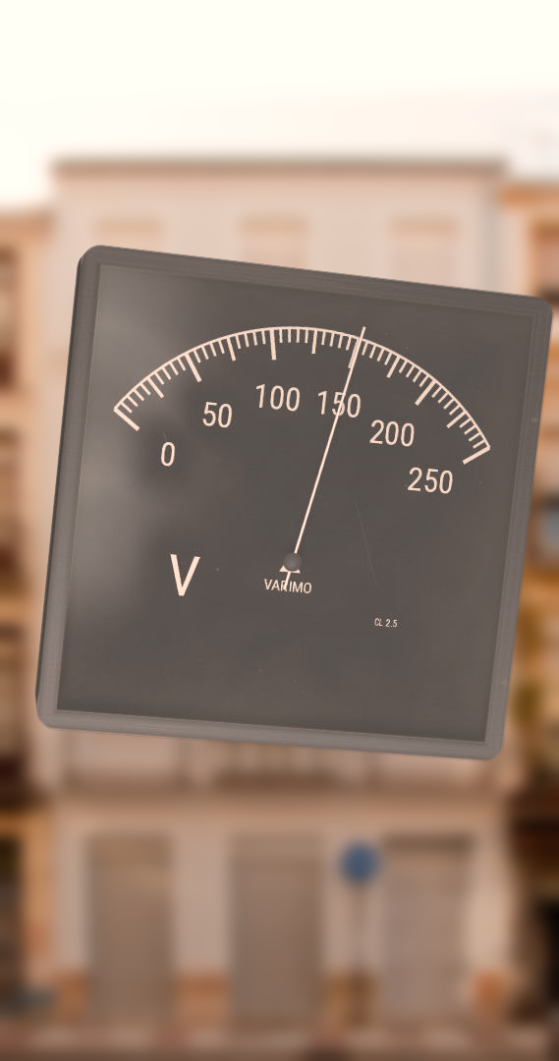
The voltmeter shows 150 V
